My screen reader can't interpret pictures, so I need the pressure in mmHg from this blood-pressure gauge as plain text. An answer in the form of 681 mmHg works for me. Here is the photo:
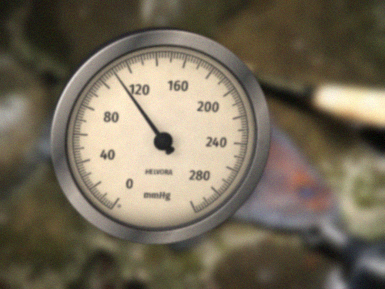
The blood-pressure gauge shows 110 mmHg
